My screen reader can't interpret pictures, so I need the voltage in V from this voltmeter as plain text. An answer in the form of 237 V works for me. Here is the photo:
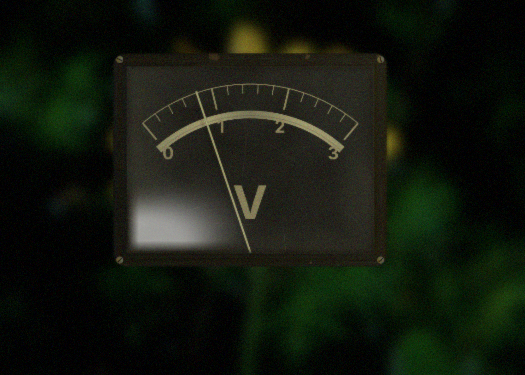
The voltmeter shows 0.8 V
